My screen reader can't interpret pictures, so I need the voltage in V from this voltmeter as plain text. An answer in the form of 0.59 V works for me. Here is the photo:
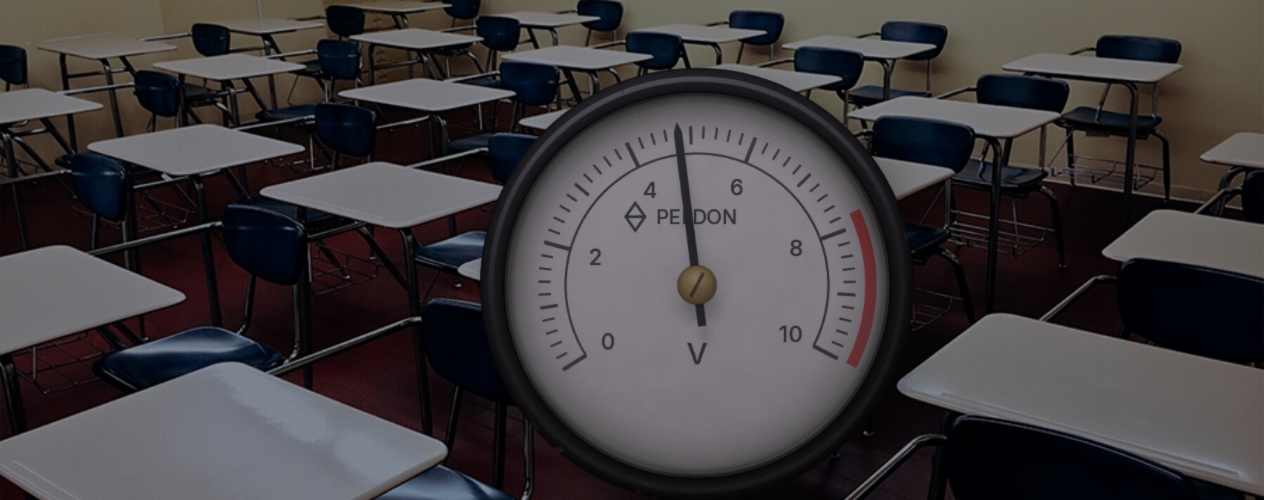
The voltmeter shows 4.8 V
